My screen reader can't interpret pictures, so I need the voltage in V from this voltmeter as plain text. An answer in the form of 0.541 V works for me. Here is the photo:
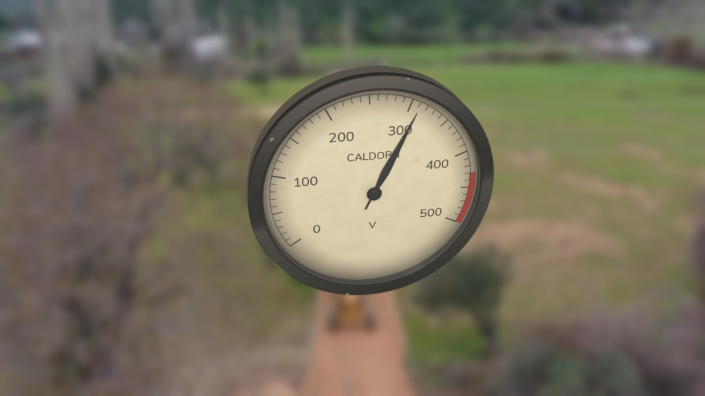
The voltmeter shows 310 V
